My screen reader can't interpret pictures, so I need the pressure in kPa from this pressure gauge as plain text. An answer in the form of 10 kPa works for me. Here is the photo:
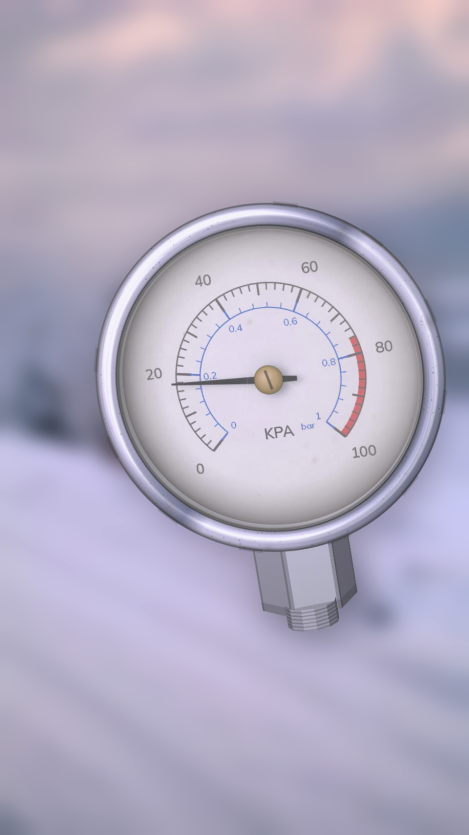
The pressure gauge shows 18 kPa
